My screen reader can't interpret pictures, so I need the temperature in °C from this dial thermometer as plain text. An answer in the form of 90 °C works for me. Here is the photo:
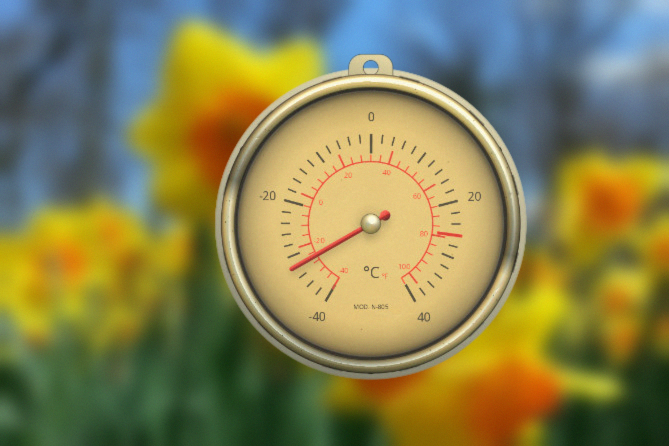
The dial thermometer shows -32 °C
